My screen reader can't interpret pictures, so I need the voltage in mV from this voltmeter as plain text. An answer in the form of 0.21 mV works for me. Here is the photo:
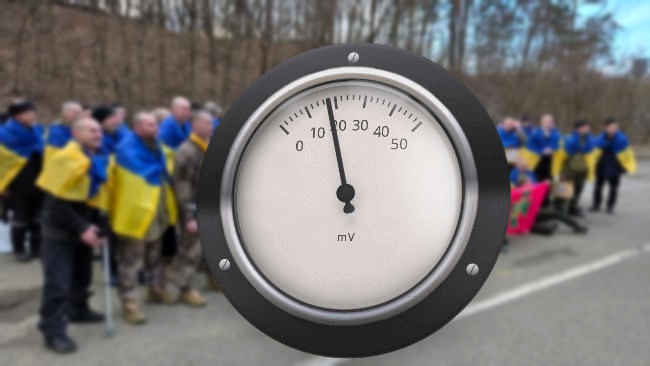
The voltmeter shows 18 mV
